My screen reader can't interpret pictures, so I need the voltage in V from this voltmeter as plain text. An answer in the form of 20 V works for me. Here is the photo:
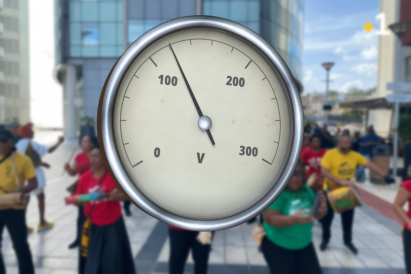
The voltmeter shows 120 V
